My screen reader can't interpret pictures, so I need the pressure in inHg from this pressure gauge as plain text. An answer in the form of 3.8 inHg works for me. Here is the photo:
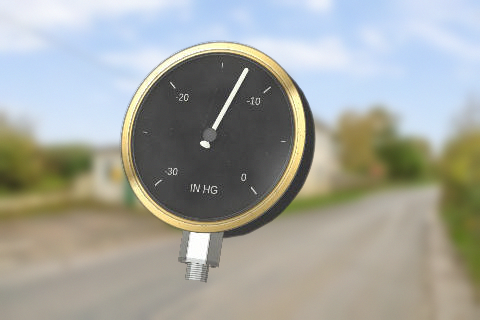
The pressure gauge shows -12.5 inHg
